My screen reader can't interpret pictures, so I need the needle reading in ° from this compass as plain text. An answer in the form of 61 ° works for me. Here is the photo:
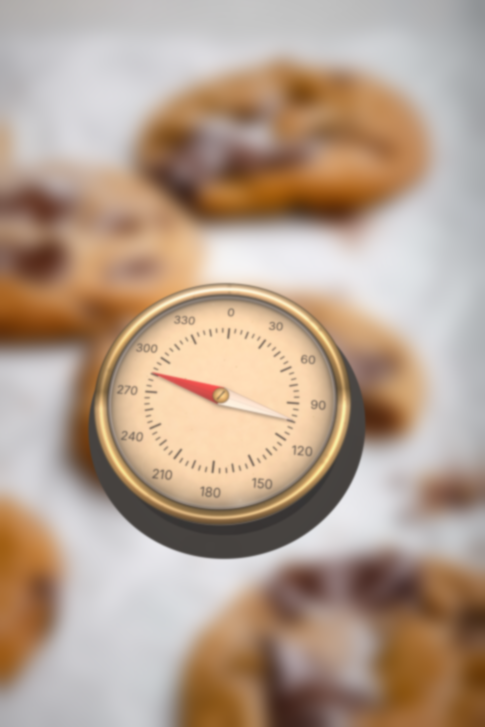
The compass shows 285 °
